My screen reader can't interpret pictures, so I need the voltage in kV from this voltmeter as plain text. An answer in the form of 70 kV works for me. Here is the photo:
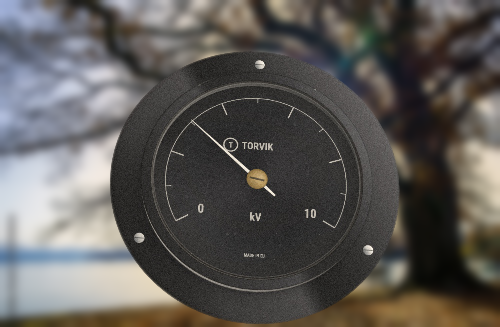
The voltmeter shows 3 kV
